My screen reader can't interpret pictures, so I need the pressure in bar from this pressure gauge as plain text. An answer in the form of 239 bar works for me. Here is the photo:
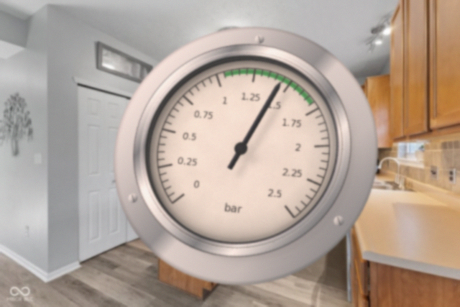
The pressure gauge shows 1.45 bar
